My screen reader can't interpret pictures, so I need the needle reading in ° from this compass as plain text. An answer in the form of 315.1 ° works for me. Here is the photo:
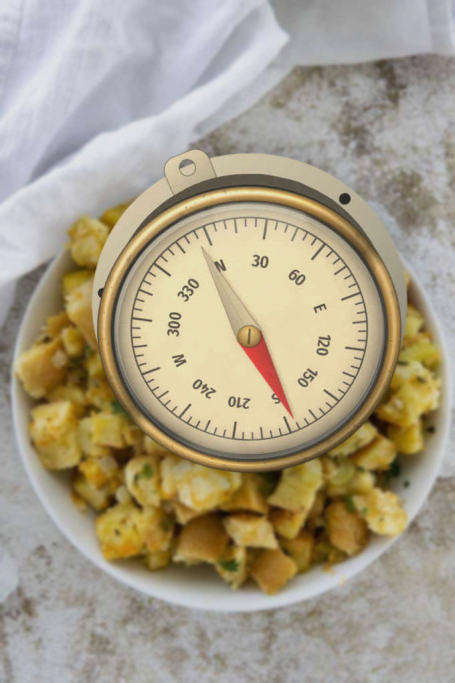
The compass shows 175 °
